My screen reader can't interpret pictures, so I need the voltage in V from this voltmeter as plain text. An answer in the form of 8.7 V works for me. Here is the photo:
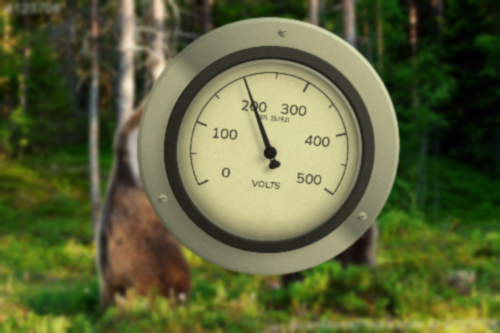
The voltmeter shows 200 V
